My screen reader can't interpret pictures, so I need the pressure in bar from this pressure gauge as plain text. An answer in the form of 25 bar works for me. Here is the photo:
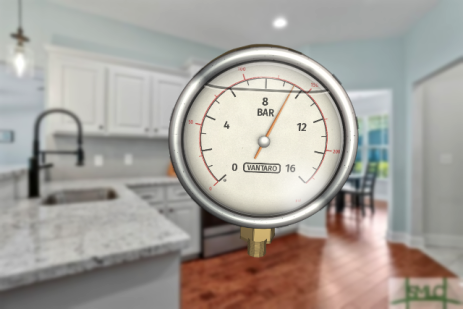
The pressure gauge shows 9.5 bar
